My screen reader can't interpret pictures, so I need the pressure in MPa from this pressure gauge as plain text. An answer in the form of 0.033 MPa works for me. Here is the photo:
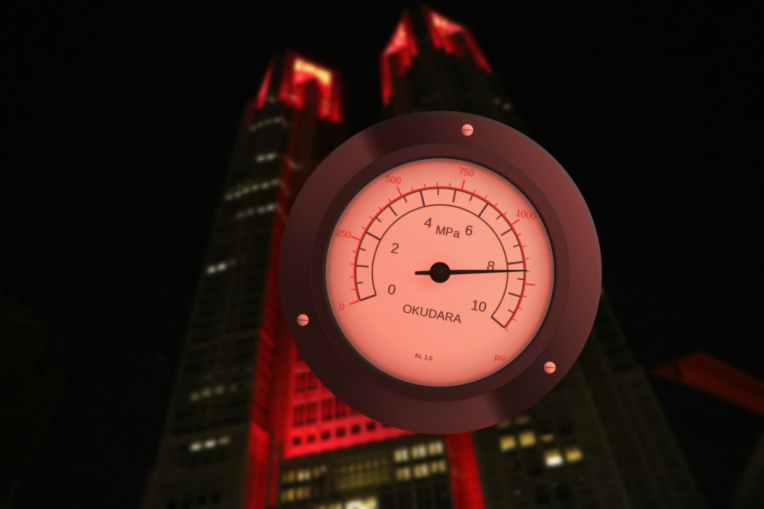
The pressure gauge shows 8.25 MPa
